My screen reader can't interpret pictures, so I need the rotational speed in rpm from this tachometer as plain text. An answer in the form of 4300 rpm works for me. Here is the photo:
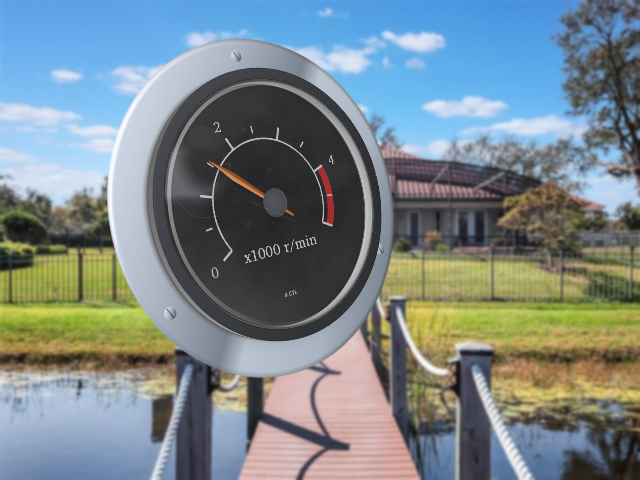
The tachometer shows 1500 rpm
